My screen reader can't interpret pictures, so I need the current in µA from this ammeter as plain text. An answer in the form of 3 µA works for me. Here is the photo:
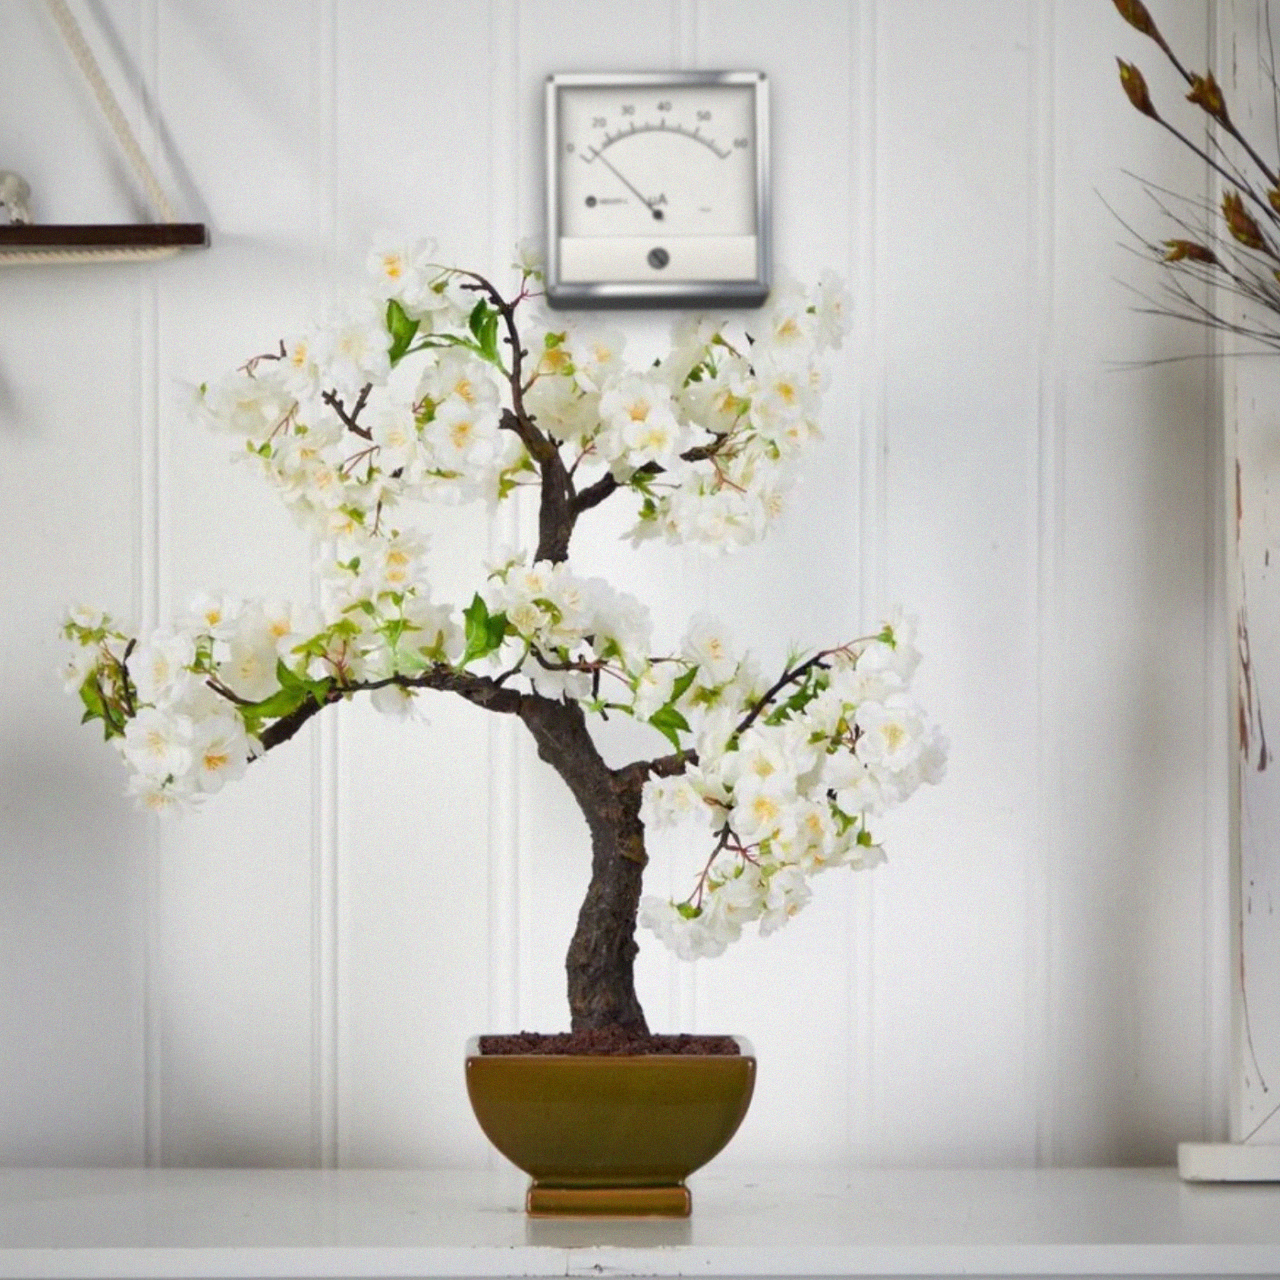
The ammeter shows 10 µA
